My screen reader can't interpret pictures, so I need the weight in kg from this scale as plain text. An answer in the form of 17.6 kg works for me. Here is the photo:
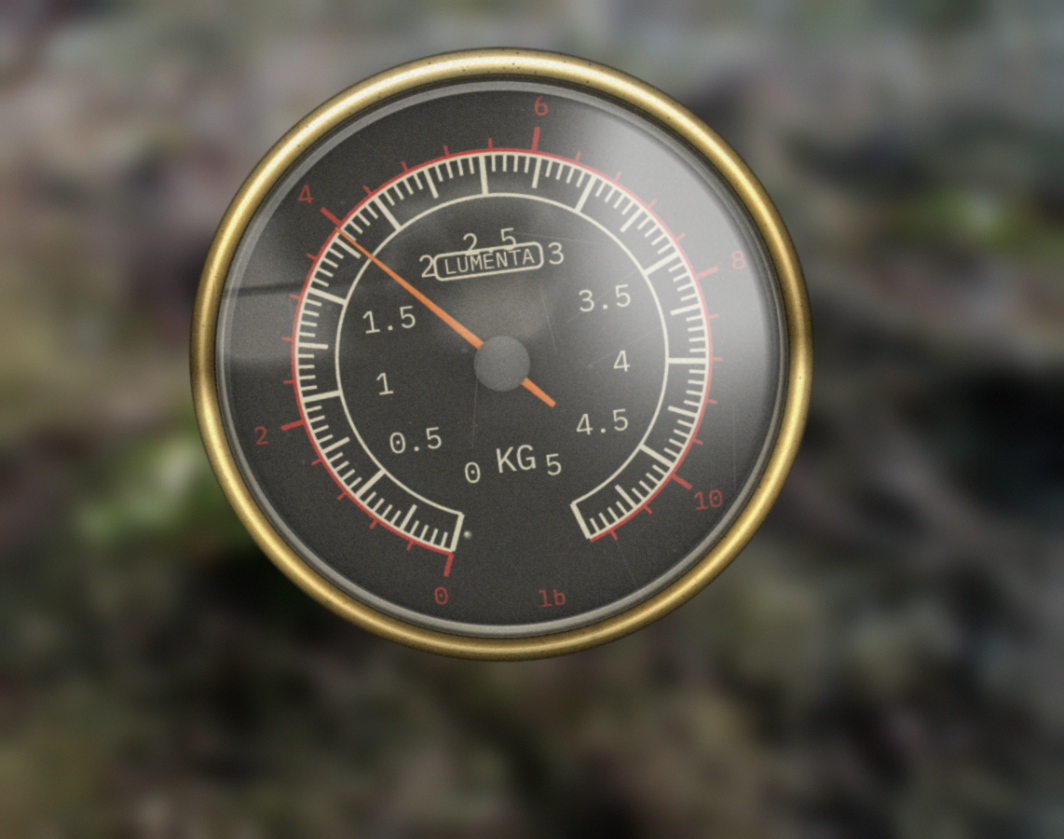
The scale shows 1.8 kg
